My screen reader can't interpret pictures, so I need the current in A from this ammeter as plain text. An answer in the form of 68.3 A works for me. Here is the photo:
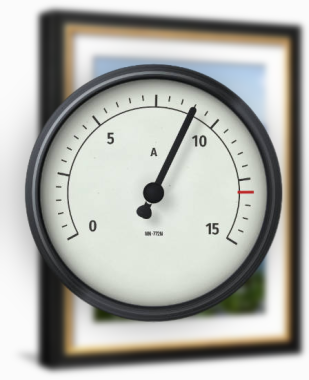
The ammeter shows 9 A
